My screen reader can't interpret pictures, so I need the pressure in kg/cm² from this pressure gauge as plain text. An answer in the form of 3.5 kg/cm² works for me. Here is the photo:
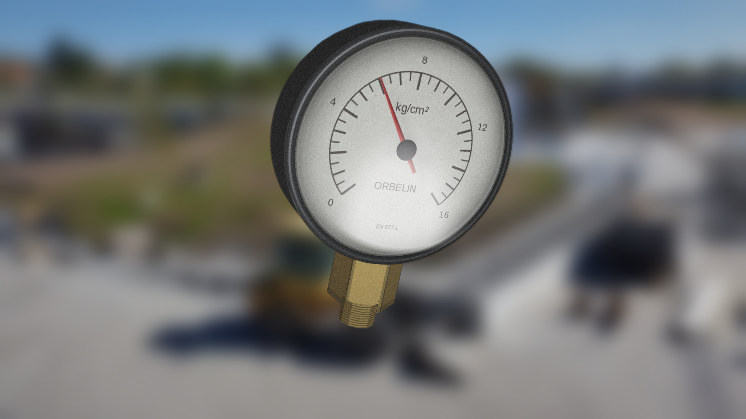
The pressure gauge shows 6 kg/cm²
